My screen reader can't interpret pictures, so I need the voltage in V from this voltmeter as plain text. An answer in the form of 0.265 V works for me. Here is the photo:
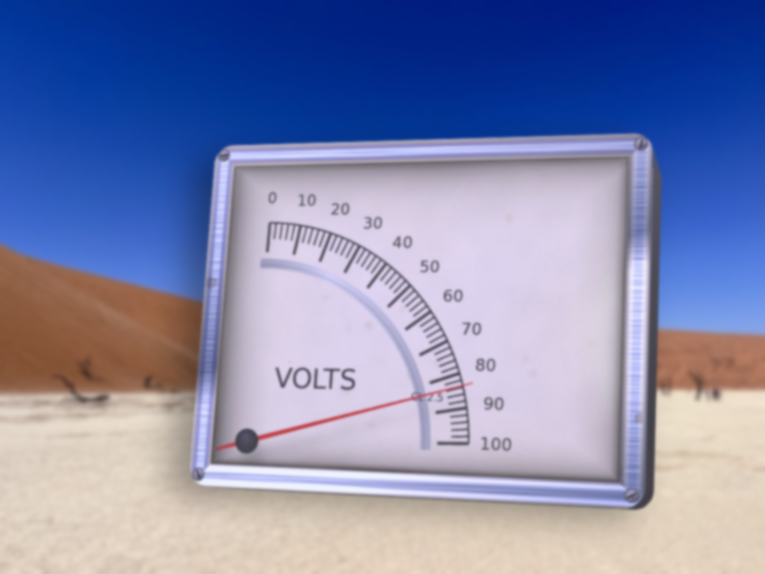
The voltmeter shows 84 V
